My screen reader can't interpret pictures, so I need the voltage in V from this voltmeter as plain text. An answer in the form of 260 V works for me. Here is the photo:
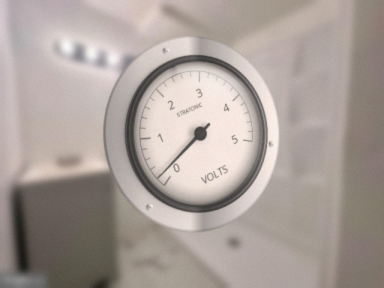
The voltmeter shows 0.2 V
